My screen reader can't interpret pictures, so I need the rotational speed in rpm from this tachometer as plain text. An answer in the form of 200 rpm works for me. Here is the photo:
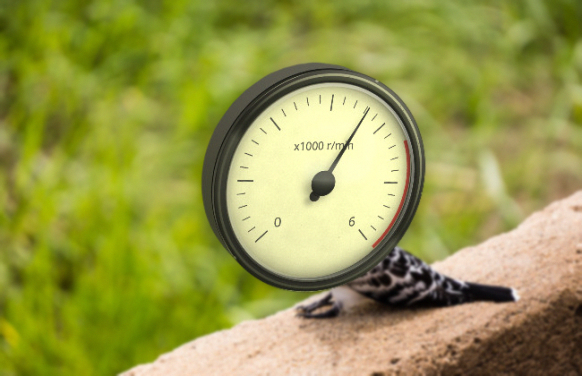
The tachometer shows 3600 rpm
